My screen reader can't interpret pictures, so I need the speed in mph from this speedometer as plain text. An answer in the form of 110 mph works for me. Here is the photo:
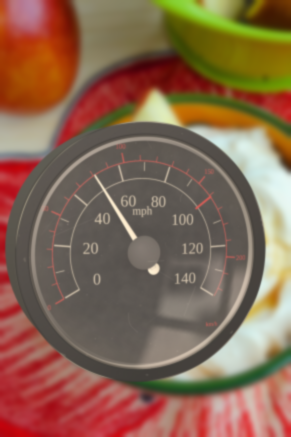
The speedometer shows 50 mph
